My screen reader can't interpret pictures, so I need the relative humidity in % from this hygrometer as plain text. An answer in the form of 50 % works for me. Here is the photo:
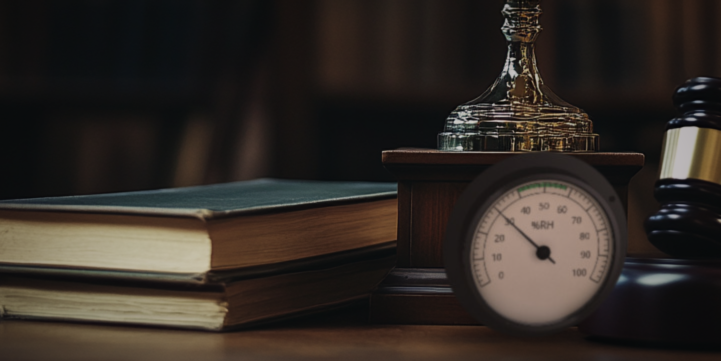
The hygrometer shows 30 %
